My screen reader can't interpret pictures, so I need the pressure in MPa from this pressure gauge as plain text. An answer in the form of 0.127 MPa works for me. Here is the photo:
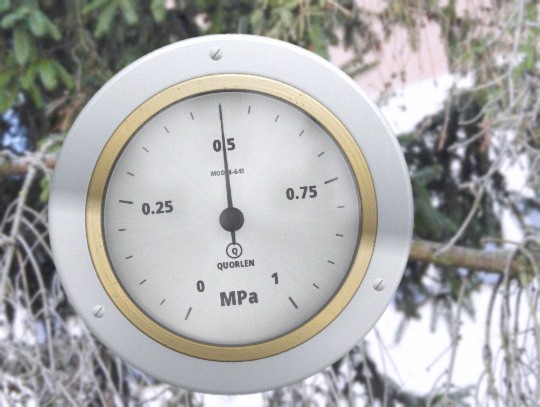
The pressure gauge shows 0.5 MPa
